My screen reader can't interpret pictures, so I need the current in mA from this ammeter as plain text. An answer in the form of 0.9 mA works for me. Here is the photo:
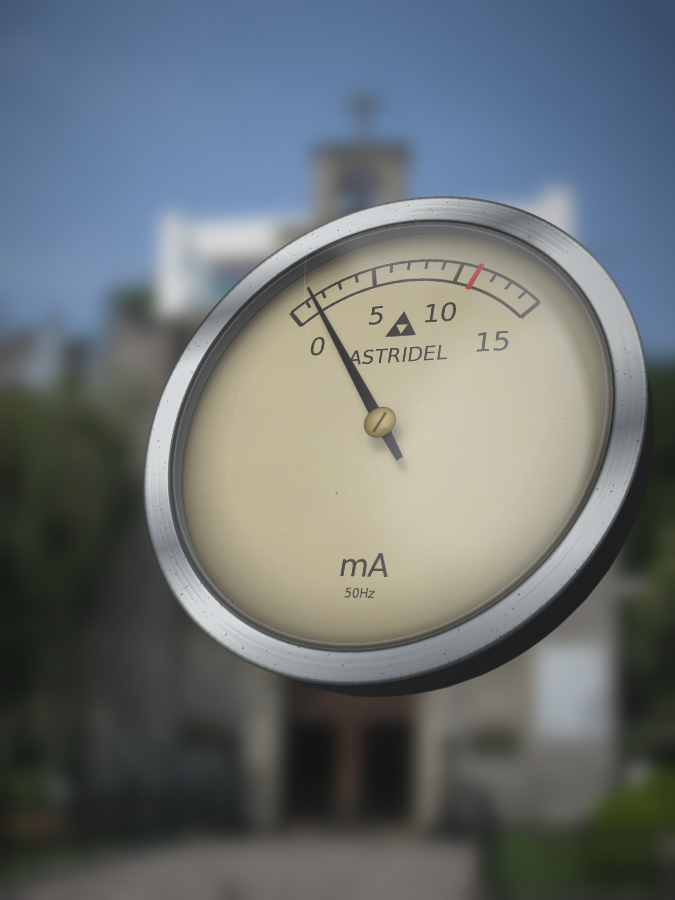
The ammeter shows 1.5 mA
